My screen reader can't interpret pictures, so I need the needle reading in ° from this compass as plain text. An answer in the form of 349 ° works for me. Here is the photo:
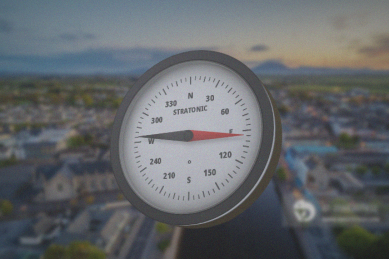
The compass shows 95 °
